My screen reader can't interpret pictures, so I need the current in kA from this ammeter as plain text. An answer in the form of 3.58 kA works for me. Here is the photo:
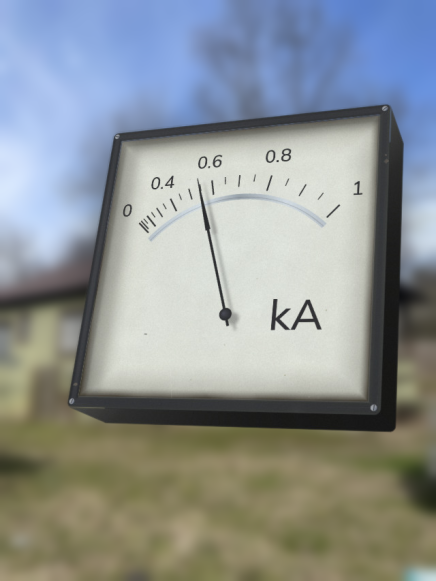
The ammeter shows 0.55 kA
